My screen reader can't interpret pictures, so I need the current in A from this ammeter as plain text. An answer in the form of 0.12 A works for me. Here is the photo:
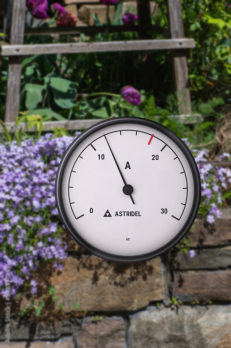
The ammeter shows 12 A
